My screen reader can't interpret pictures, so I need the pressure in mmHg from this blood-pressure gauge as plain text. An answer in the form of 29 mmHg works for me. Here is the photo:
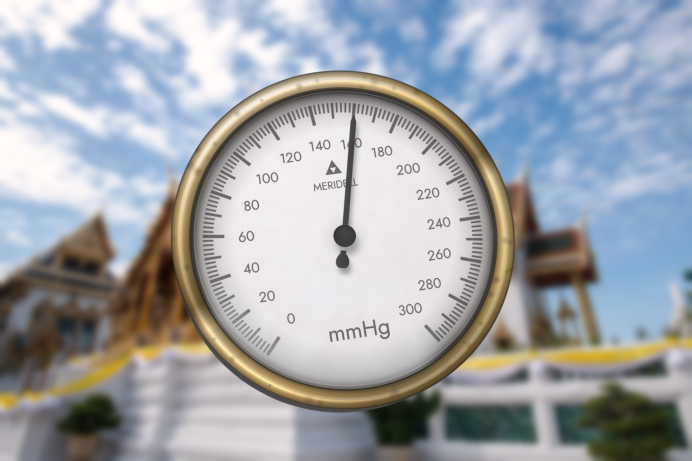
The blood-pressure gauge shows 160 mmHg
